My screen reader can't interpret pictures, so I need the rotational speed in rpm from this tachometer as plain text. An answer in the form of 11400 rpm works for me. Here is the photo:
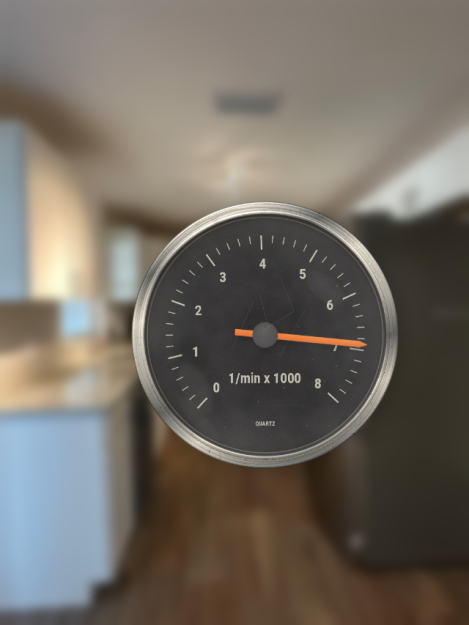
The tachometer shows 6900 rpm
